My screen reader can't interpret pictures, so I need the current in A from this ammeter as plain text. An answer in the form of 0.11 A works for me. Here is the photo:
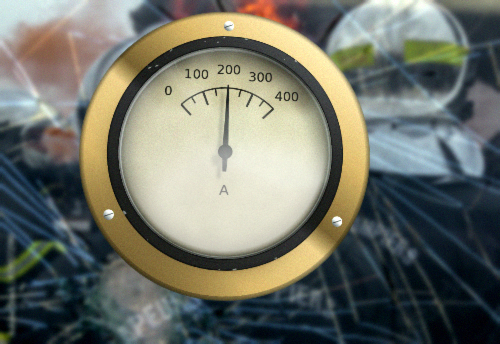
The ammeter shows 200 A
